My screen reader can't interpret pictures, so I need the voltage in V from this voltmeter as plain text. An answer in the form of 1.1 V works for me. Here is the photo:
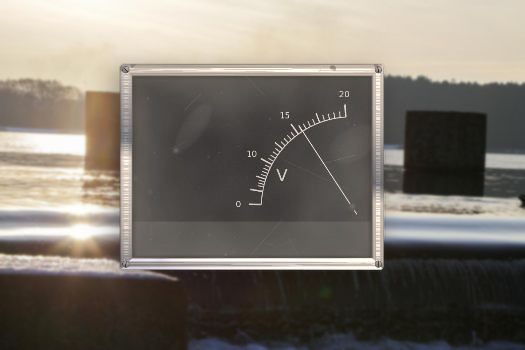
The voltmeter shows 15.5 V
